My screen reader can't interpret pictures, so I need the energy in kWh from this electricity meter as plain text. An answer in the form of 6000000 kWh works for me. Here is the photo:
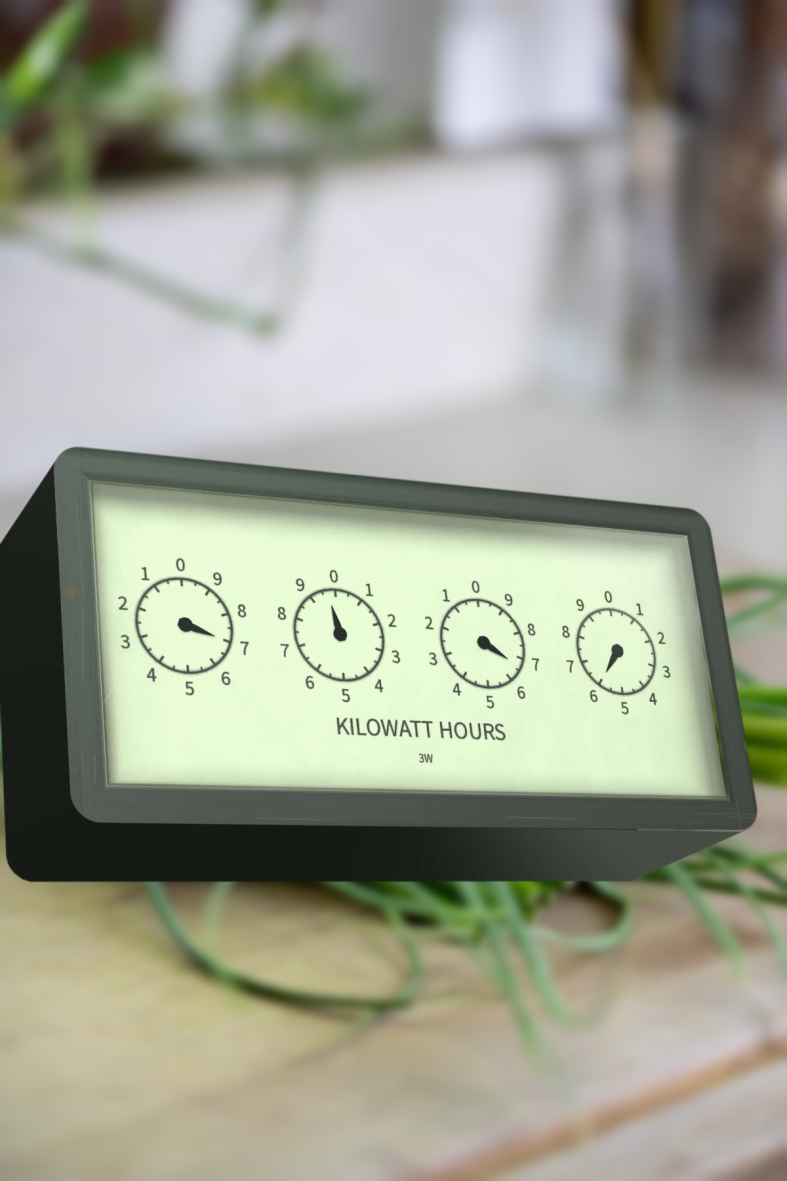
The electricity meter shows 6966 kWh
